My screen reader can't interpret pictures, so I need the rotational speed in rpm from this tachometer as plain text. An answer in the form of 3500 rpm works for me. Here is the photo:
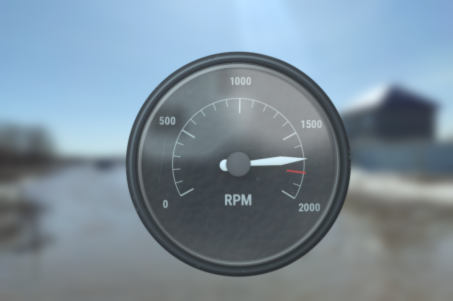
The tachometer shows 1700 rpm
